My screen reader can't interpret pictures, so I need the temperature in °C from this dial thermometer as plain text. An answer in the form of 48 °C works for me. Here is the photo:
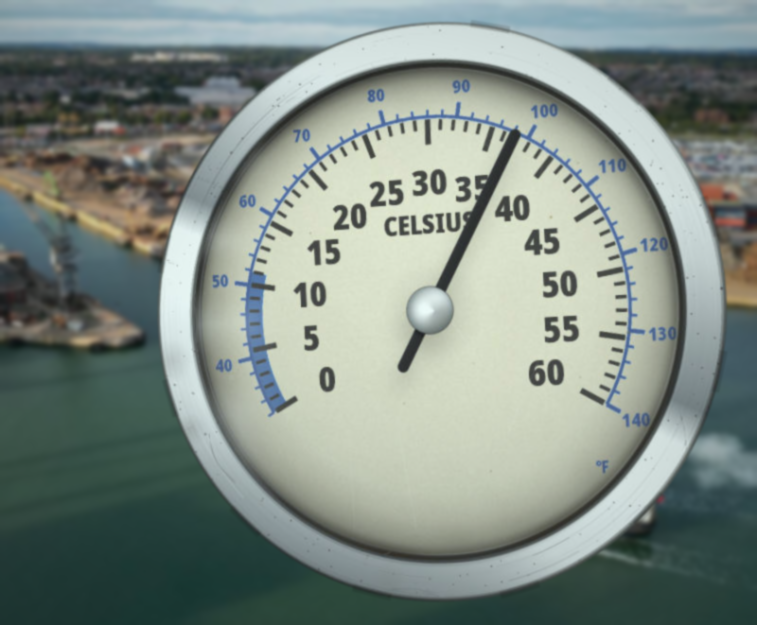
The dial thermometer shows 37 °C
